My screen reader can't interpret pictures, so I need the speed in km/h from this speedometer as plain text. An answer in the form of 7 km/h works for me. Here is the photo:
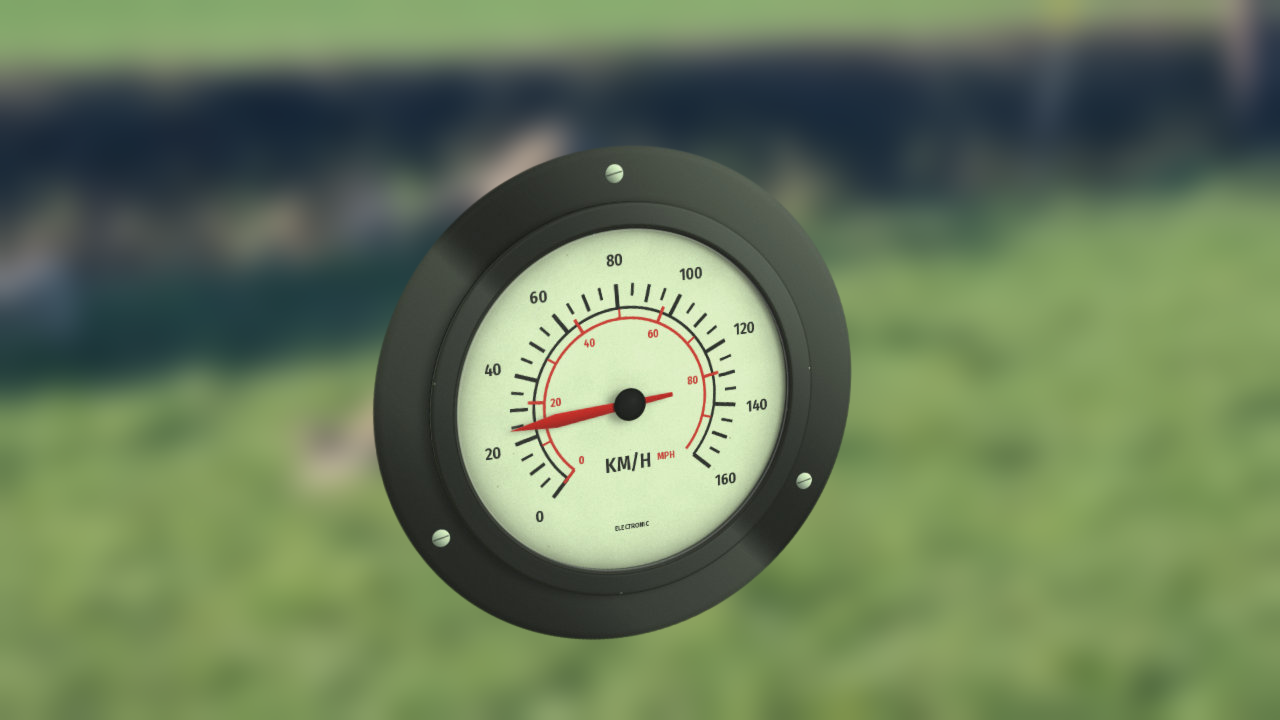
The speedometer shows 25 km/h
